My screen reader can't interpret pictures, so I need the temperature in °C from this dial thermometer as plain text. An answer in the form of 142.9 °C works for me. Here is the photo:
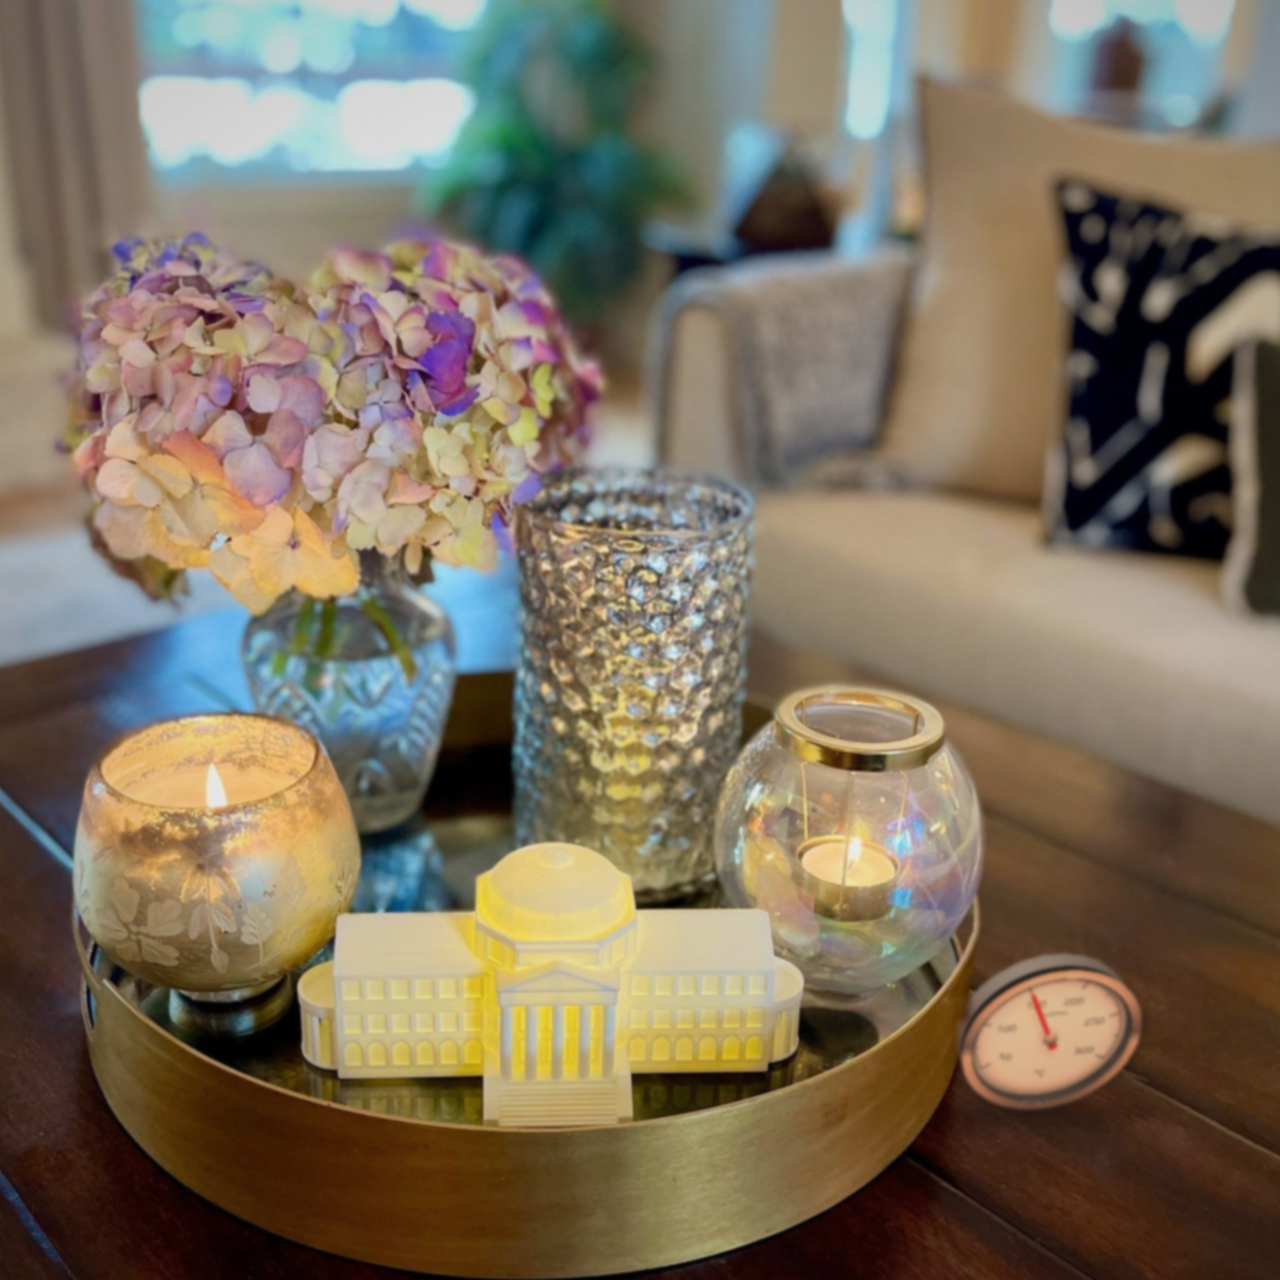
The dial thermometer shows 150 °C
